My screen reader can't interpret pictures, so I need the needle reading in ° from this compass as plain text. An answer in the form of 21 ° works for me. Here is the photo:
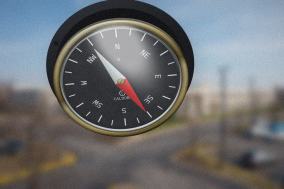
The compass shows 150 °
